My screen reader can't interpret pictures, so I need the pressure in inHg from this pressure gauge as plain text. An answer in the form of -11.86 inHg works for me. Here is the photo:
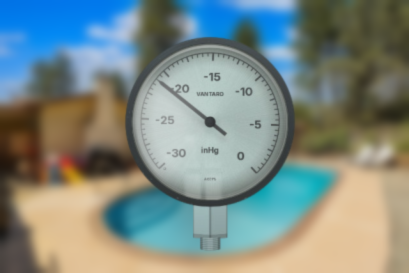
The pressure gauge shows -21 inHg
